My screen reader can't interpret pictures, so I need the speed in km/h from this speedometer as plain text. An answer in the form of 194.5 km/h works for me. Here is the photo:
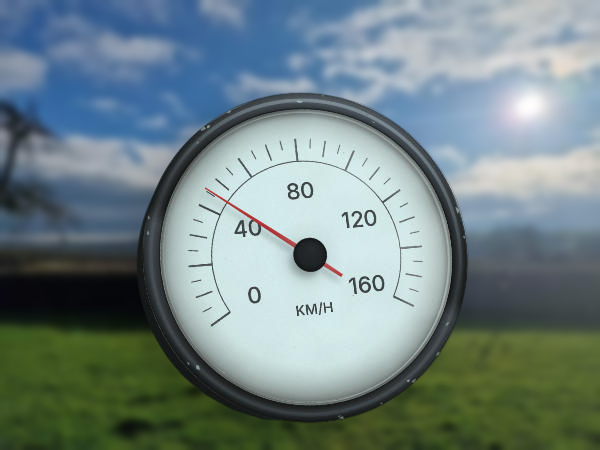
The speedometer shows 45 km/h
